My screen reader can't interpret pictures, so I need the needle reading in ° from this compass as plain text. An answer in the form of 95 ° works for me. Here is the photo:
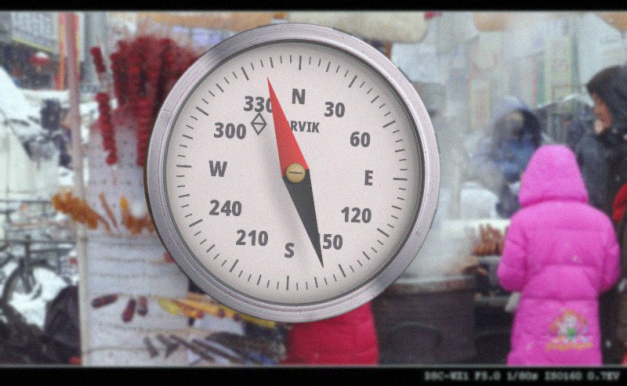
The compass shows 340 °
